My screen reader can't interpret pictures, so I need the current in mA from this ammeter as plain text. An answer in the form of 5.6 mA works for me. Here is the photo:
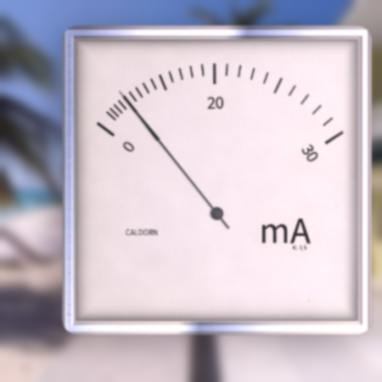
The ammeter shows 10 mA
